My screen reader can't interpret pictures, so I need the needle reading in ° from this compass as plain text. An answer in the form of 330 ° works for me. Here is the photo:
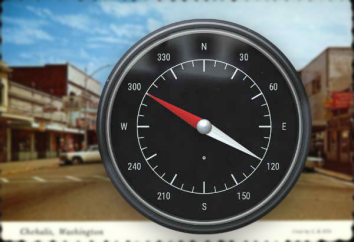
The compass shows 300 °
